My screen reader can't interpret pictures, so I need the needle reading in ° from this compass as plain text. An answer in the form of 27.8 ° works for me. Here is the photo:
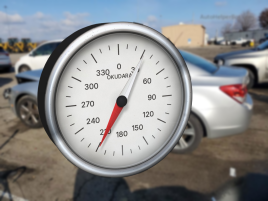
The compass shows 210 °
